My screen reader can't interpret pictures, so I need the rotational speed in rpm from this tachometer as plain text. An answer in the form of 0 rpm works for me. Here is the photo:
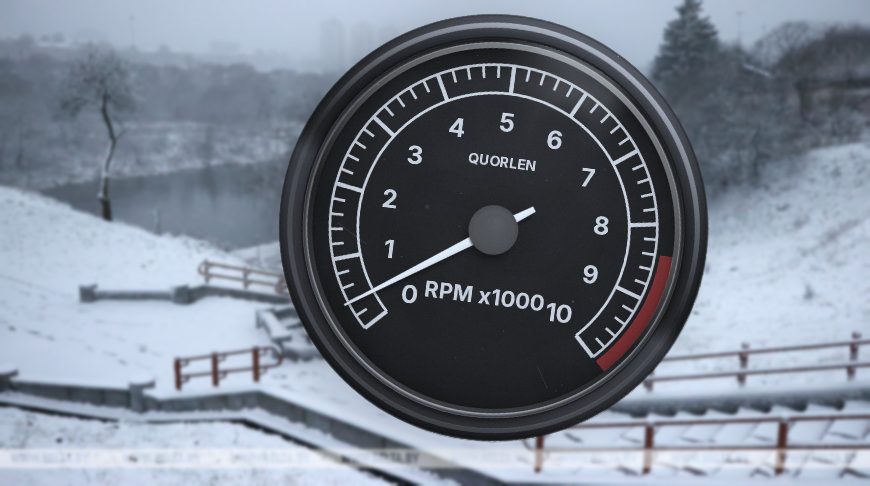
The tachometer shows 400 rpm
